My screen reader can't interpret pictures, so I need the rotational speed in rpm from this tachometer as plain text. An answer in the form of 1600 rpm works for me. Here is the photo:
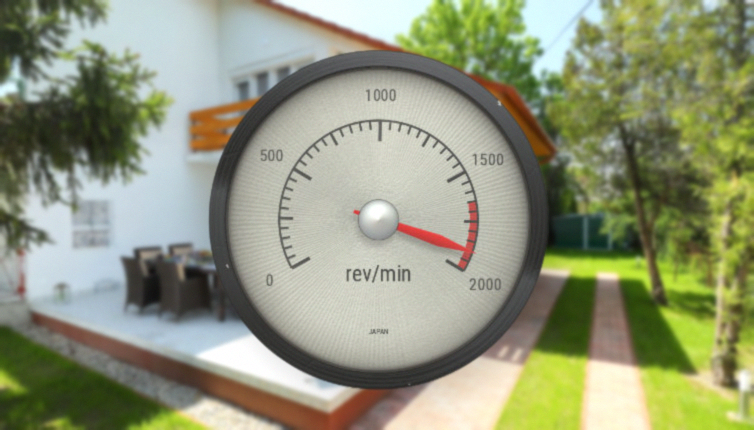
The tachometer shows 1900 rpm
